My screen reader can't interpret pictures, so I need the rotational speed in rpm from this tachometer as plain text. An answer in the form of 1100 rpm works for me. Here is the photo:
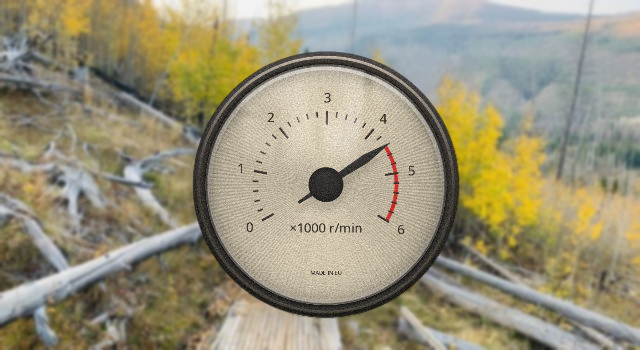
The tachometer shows 4400 rpm
